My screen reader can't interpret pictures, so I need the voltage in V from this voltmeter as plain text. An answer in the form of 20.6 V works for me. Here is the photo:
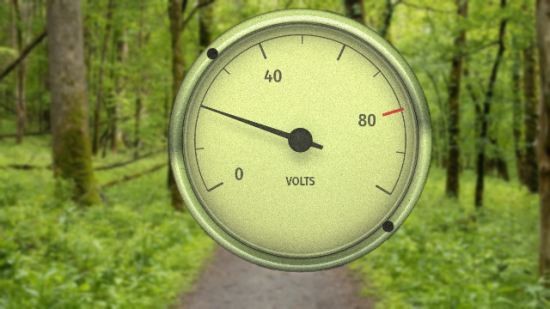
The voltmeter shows 20 V
